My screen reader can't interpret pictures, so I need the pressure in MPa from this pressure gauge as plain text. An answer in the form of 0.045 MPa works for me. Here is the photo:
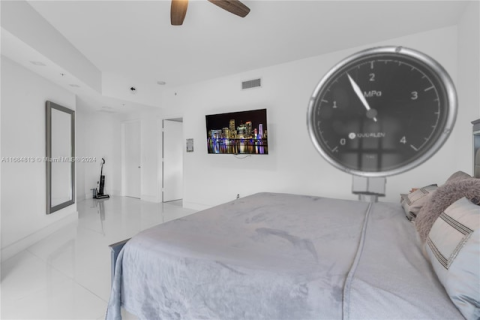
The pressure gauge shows 1.6 MPa
